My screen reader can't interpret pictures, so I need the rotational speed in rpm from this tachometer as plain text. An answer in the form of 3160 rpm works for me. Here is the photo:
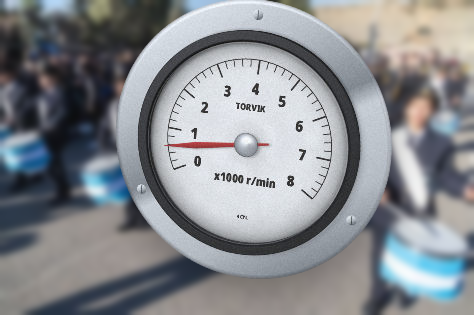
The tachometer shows 600 rpm
